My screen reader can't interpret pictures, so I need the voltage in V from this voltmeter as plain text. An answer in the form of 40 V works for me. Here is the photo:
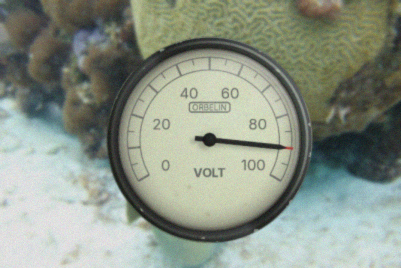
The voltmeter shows 90 V
